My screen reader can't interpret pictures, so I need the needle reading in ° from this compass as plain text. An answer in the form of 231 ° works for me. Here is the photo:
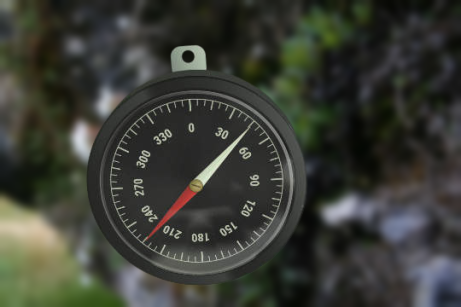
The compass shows 225 °
